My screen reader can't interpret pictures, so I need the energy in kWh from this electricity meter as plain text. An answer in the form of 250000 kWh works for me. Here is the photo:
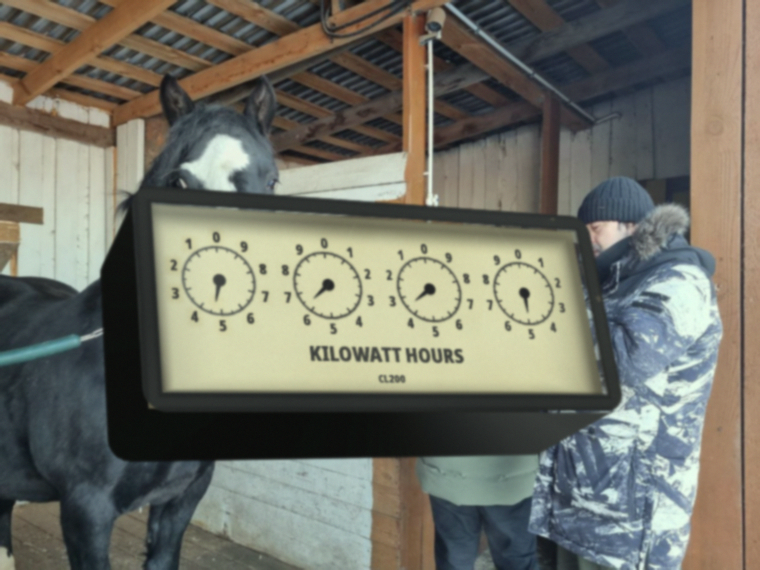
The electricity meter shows 4635 kWh
